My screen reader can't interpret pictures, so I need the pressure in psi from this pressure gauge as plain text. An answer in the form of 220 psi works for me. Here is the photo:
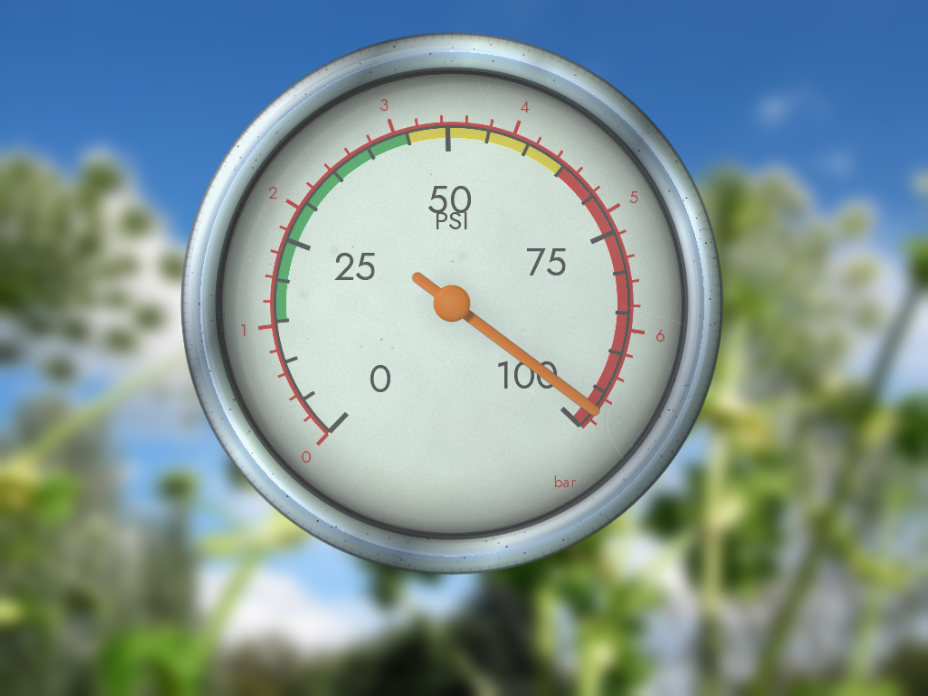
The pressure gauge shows 97.5 psi
